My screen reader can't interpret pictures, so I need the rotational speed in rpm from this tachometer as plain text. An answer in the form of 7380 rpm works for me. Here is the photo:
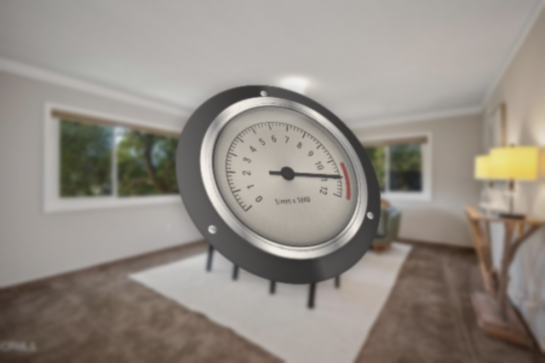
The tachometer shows 11000 rpm
